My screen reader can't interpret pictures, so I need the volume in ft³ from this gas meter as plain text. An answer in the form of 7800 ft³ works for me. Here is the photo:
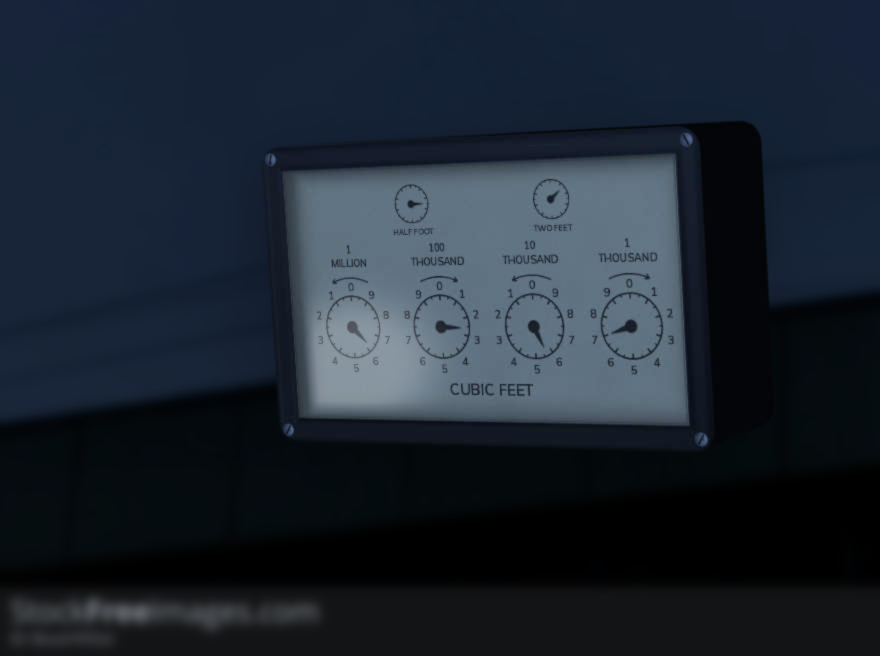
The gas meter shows 625700 ft³
